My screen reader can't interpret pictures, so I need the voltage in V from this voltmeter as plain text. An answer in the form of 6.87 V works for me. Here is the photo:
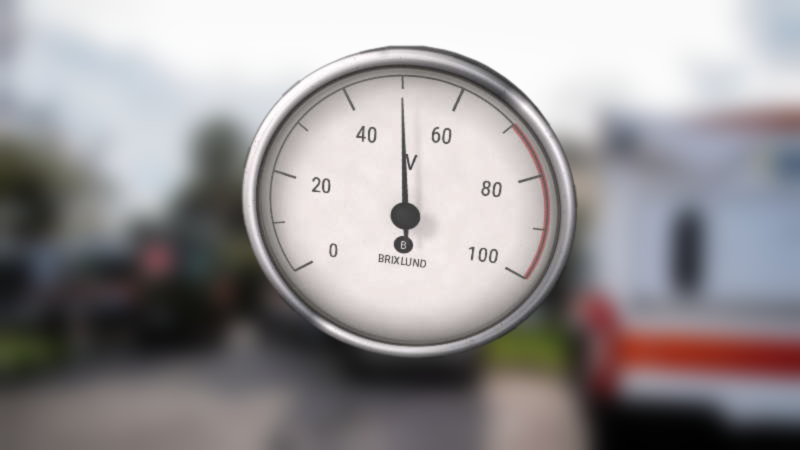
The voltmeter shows 50 V
